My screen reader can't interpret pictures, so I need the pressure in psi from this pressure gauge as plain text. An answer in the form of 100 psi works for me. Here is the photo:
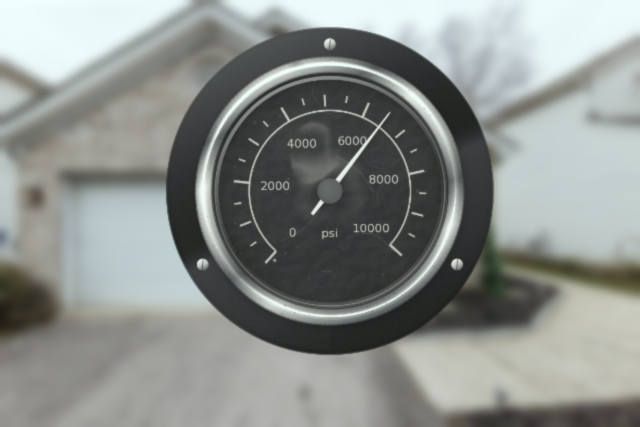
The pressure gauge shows 6500 psi
